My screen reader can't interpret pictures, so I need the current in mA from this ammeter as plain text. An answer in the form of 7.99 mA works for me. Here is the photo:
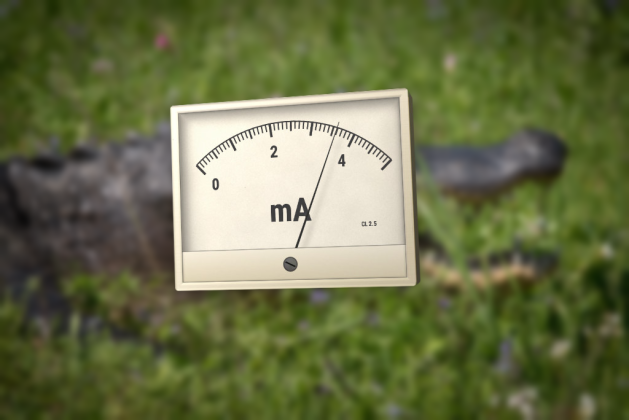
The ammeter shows 3.6 mA
